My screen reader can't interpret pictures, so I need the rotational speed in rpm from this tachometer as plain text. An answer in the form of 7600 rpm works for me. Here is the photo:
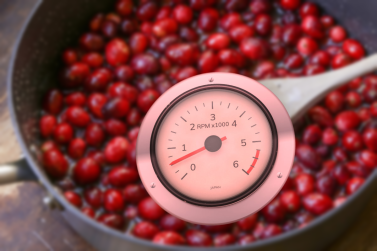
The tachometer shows 500 rpm
